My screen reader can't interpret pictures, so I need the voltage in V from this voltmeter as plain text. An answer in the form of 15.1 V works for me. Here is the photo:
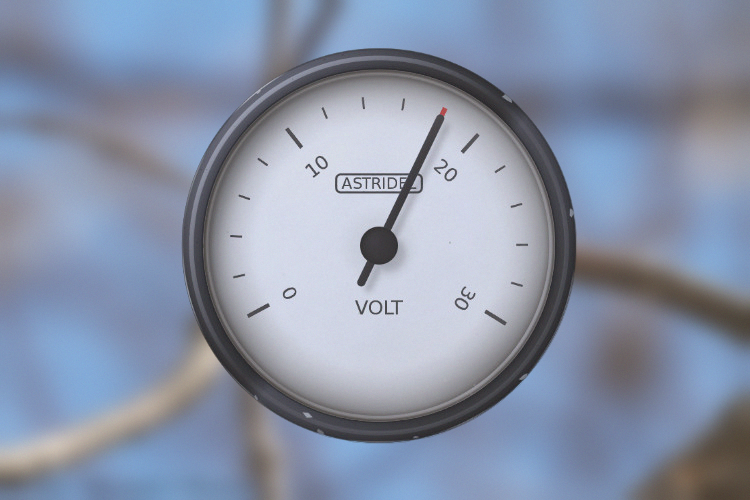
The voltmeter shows 18 V
